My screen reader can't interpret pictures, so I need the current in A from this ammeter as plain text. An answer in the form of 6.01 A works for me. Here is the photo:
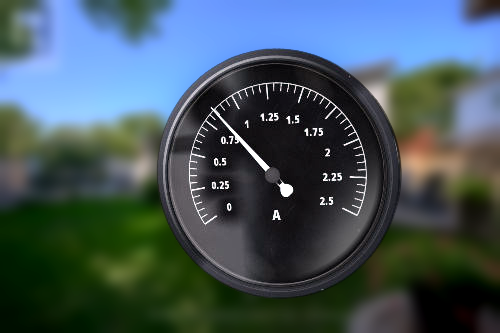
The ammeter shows 0.85 A
